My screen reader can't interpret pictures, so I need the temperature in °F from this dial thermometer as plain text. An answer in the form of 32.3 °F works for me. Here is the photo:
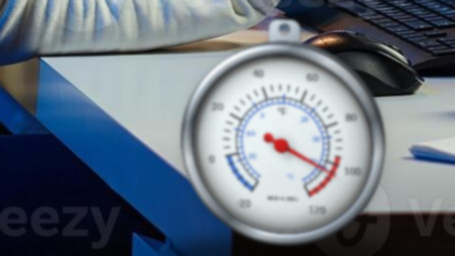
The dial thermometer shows 104 °F
